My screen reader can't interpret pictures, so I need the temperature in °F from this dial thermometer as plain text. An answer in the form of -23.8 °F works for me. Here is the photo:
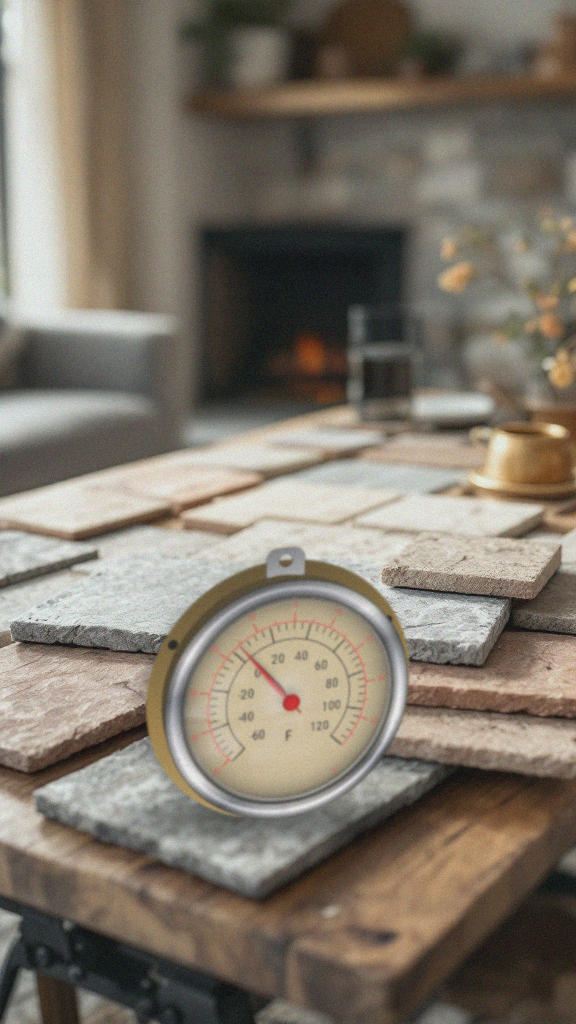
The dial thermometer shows 4 °F
